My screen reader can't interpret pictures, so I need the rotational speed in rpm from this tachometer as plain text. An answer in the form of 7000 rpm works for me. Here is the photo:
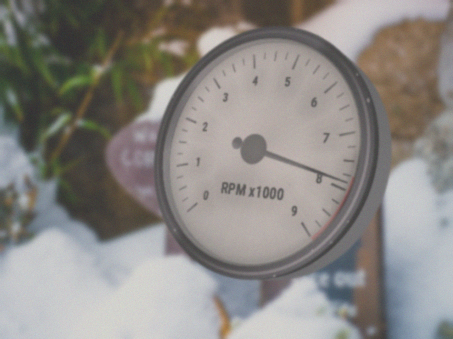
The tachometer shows 7875 rpm
